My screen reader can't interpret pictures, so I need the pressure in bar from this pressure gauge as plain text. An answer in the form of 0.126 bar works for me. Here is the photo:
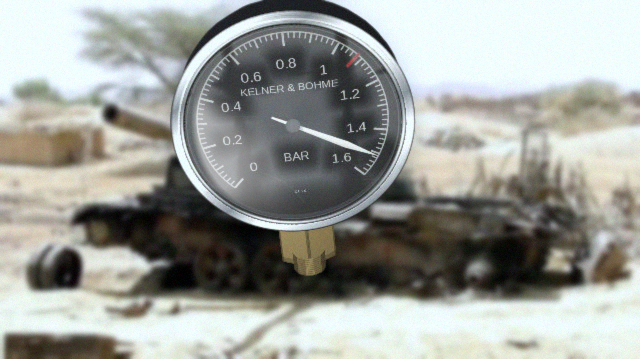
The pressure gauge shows 1.5 bar
